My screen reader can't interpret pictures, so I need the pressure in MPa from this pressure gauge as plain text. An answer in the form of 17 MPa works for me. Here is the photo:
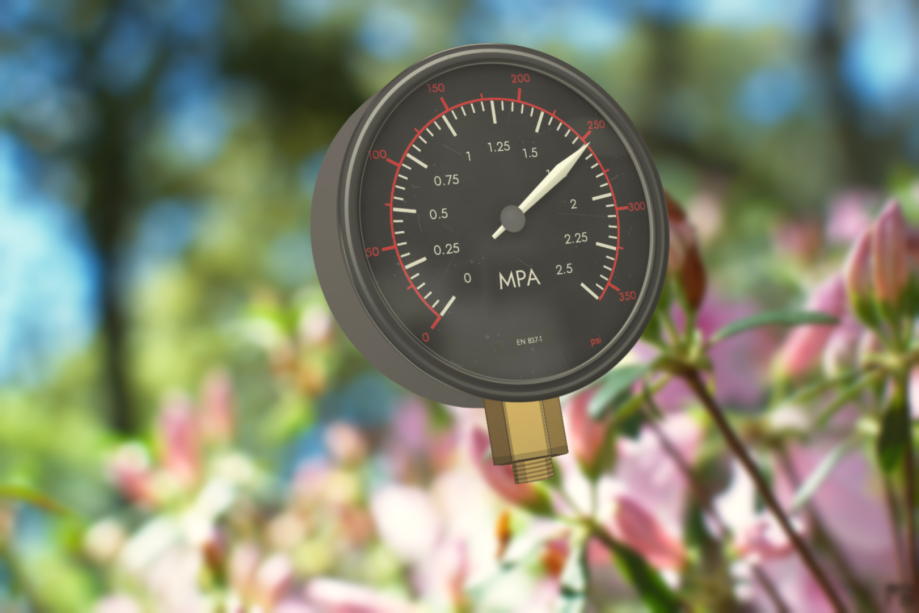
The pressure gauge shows 1.75 MPa
